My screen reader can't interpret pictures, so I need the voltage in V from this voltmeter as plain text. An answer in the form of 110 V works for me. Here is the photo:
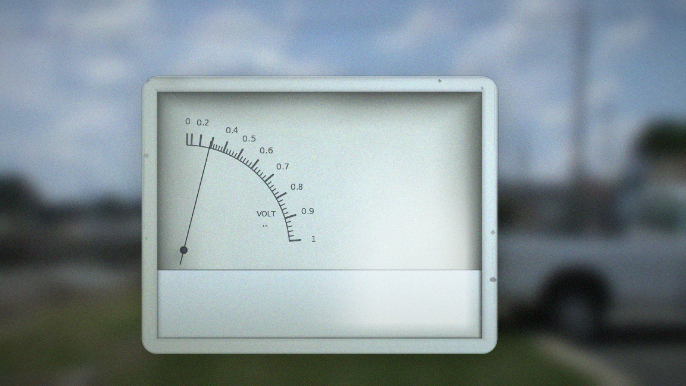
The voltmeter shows 0.3 V
